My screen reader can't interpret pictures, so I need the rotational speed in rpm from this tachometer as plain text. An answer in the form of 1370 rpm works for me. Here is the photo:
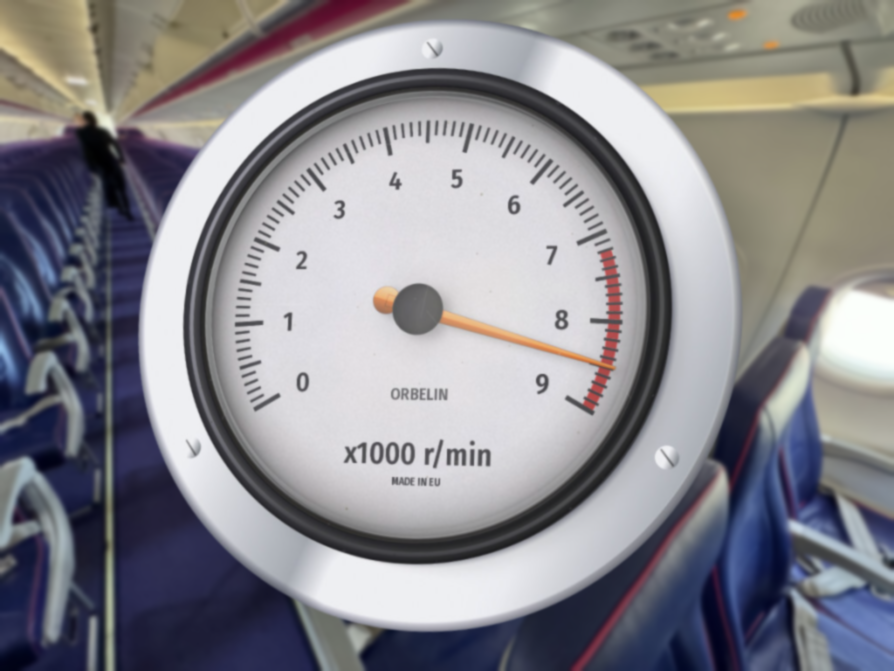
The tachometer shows 8500 rpm
